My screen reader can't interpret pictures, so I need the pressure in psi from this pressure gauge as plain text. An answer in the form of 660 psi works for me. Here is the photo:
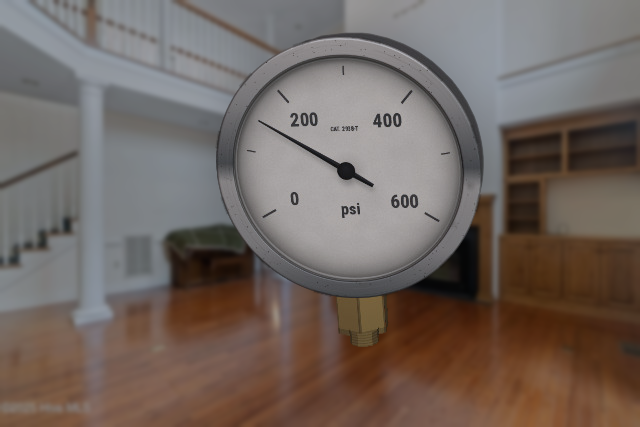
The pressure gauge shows 150 psi
